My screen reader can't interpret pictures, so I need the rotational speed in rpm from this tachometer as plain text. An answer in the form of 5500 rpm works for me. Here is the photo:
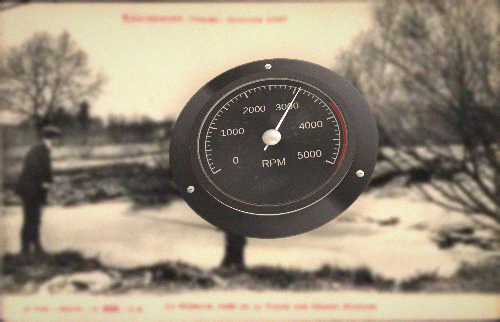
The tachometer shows 3100 rpm
